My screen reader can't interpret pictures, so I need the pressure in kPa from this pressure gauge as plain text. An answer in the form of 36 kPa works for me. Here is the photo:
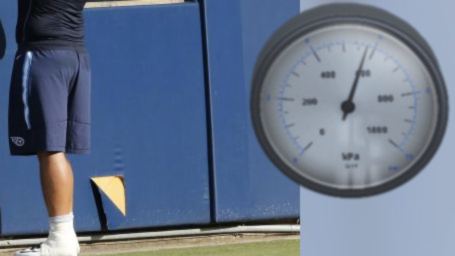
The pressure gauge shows 575 kPa
